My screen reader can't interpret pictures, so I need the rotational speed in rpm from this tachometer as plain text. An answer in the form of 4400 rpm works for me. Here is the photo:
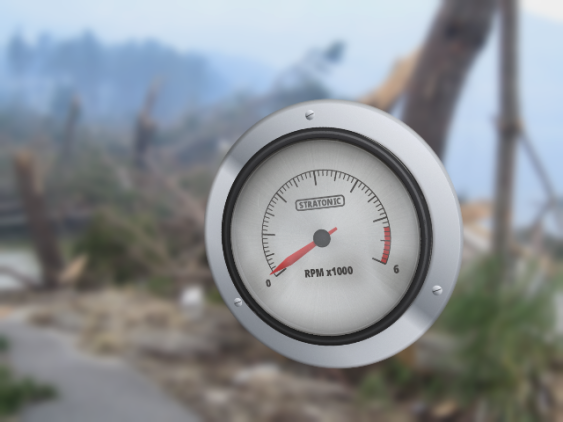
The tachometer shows 100 rpm
